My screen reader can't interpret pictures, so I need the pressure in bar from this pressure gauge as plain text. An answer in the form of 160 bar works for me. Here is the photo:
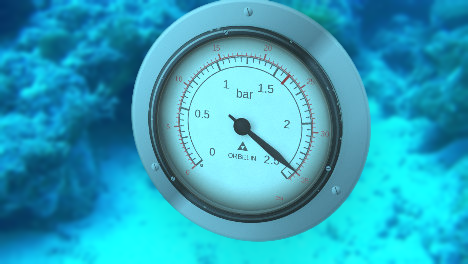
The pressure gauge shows 2.4 bar
